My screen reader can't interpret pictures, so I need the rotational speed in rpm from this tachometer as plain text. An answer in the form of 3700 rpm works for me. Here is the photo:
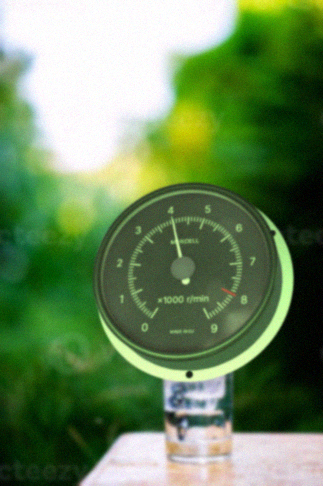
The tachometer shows 4000 rpm
